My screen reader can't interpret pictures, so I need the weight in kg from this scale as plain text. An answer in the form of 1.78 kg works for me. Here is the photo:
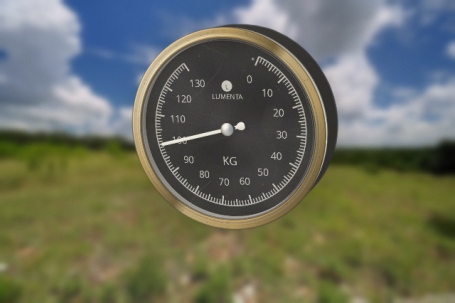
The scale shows 100 kg
